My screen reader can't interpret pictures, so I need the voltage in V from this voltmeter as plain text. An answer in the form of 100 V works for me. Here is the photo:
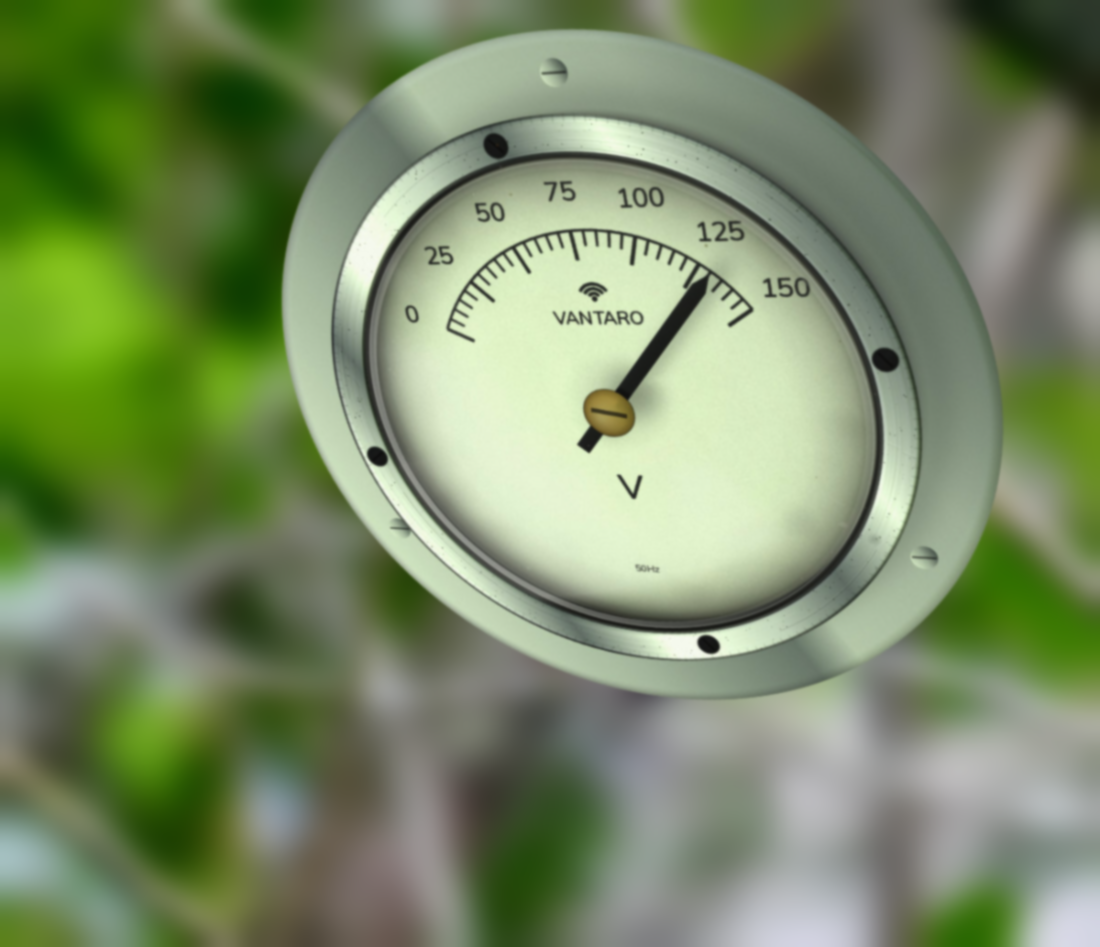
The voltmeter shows 130 V
